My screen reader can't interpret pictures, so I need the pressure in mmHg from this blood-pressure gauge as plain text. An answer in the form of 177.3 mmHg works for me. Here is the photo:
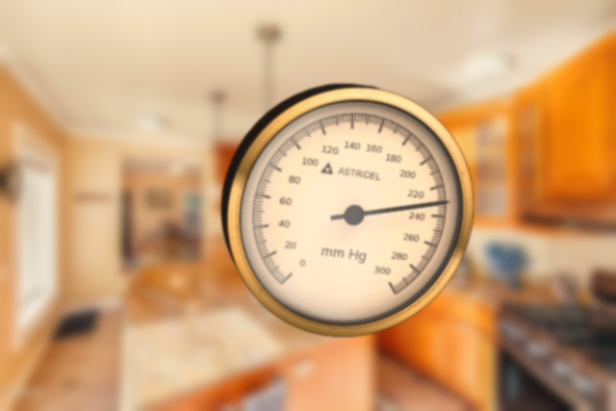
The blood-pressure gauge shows 230 mmHg
